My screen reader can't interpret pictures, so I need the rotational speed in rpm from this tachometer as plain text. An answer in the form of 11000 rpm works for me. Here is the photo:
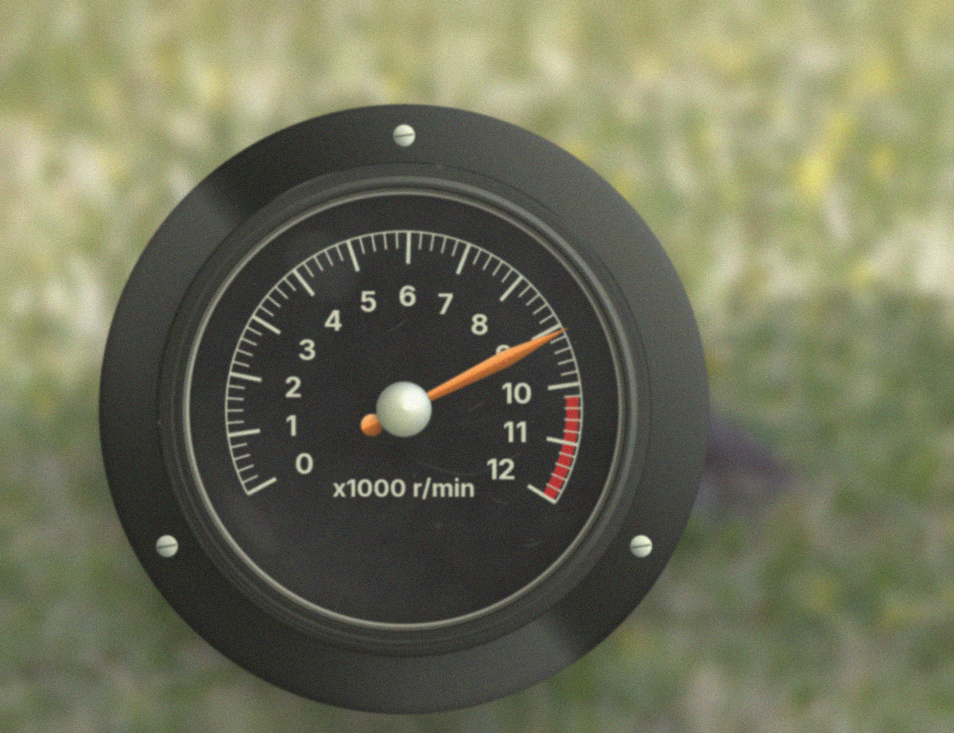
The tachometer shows 9100 rpm
